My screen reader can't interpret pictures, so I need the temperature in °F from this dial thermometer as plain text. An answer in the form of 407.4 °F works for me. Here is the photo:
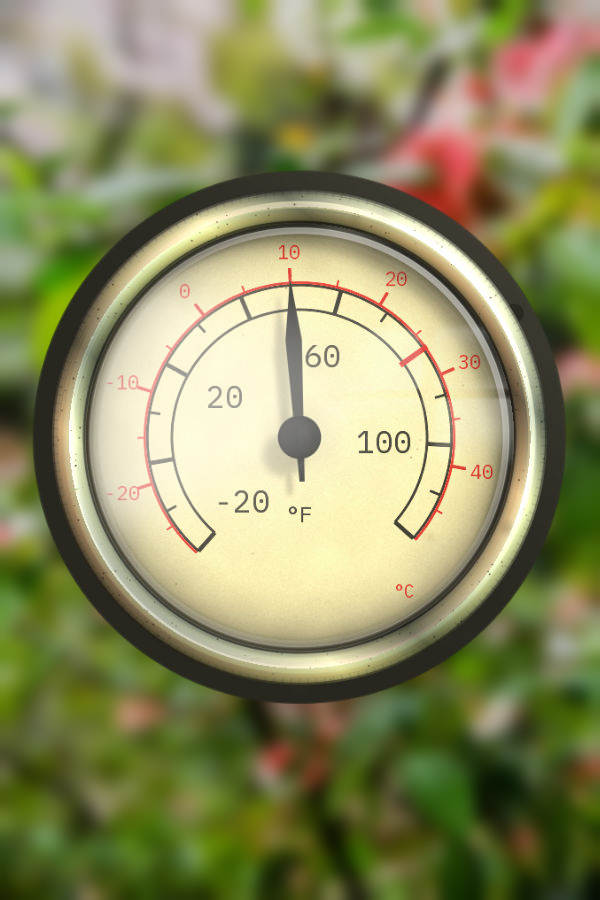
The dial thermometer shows 50 °F
